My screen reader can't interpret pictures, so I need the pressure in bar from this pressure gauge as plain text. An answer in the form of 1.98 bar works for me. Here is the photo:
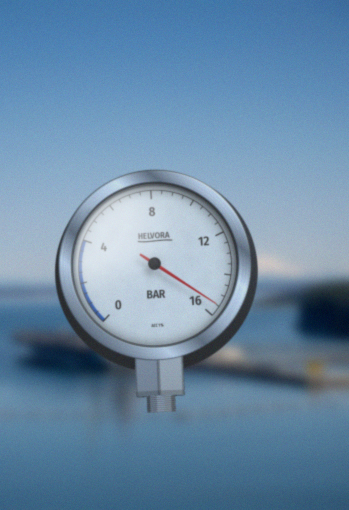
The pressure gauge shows 15.5 bar
